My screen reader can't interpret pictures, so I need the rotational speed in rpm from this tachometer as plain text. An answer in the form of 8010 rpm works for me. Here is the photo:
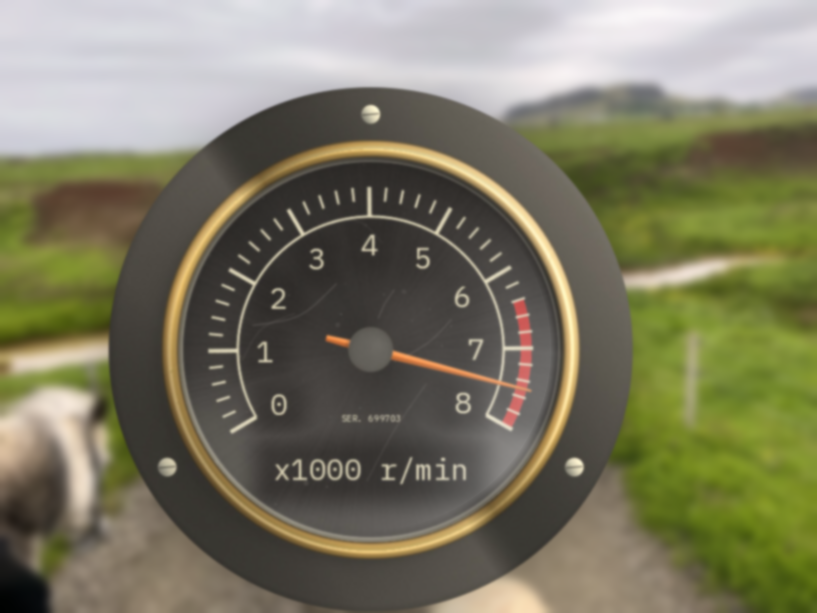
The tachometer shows 7500 rpm
